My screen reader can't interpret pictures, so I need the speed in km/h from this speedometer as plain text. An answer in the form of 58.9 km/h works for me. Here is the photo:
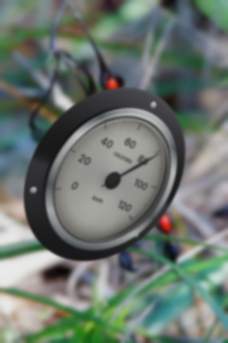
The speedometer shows 80 km/h
